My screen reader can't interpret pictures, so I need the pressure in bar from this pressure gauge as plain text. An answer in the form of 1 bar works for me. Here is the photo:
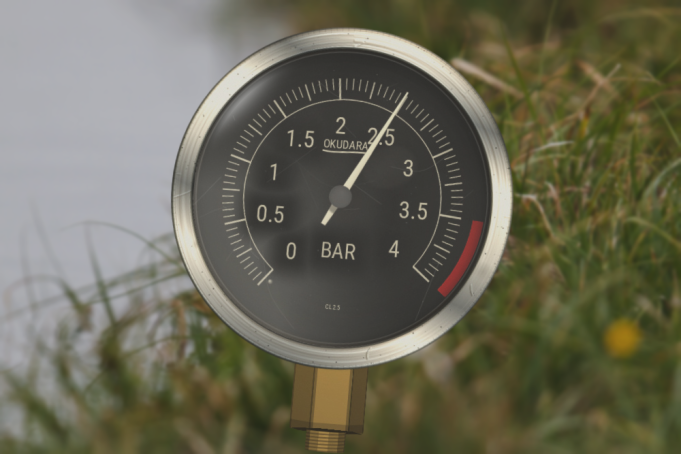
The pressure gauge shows 2.5 bar
